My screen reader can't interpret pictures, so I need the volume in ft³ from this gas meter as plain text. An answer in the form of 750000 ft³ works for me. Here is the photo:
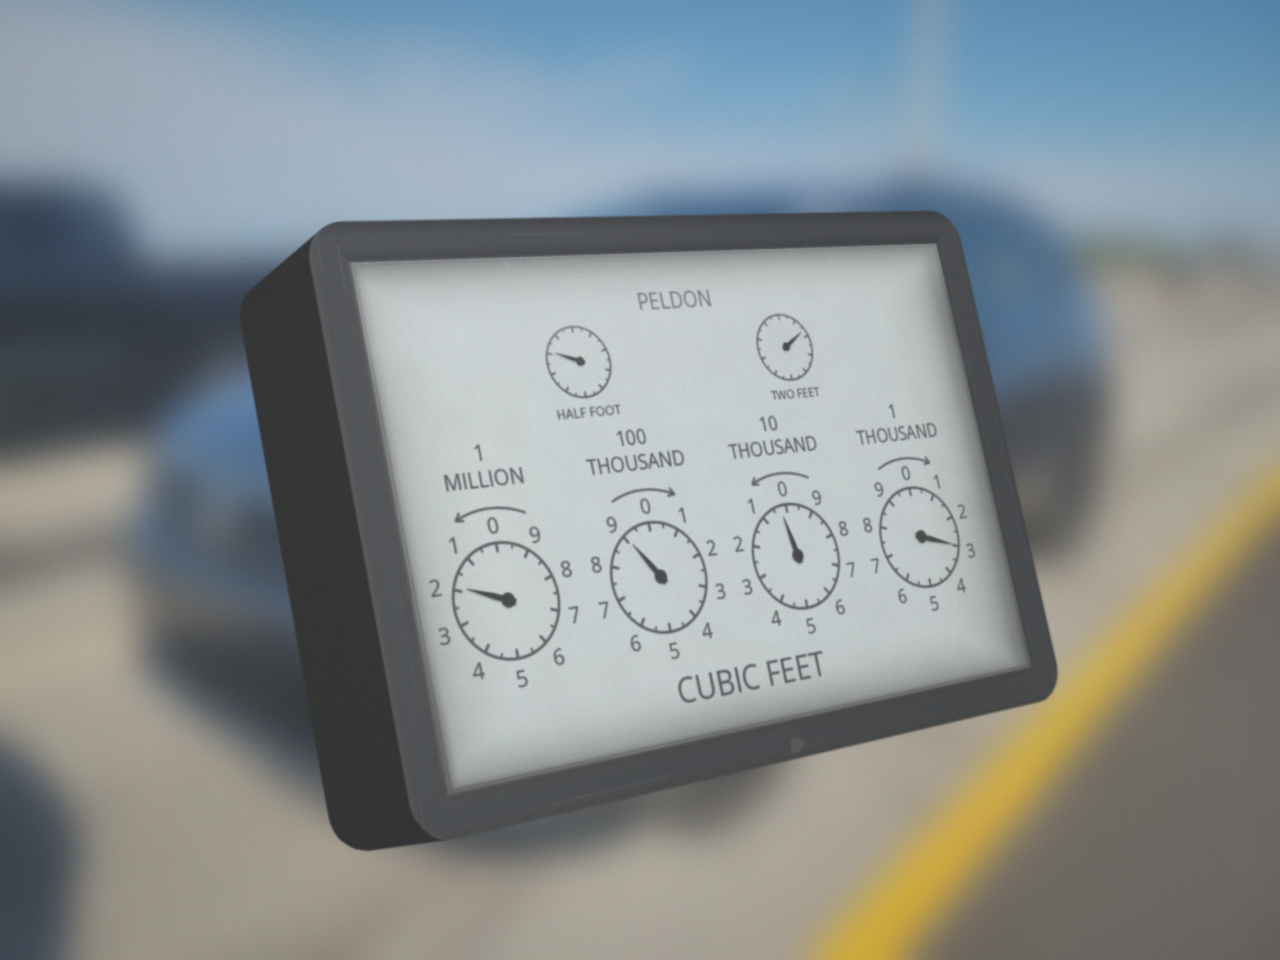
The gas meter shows 190300 ft³
